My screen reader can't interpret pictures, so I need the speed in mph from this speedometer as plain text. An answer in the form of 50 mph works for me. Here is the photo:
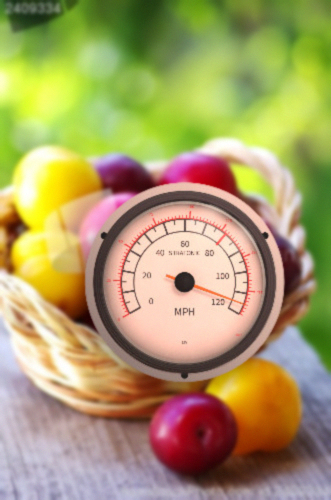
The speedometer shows 115 mph
